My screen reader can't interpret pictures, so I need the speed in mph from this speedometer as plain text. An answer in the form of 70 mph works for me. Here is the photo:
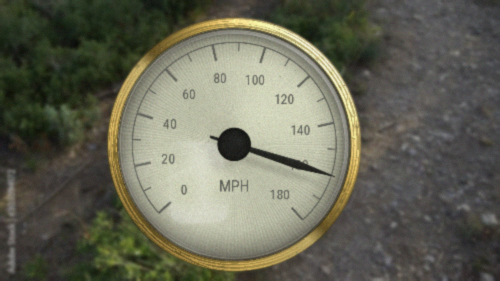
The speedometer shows 160 mph
